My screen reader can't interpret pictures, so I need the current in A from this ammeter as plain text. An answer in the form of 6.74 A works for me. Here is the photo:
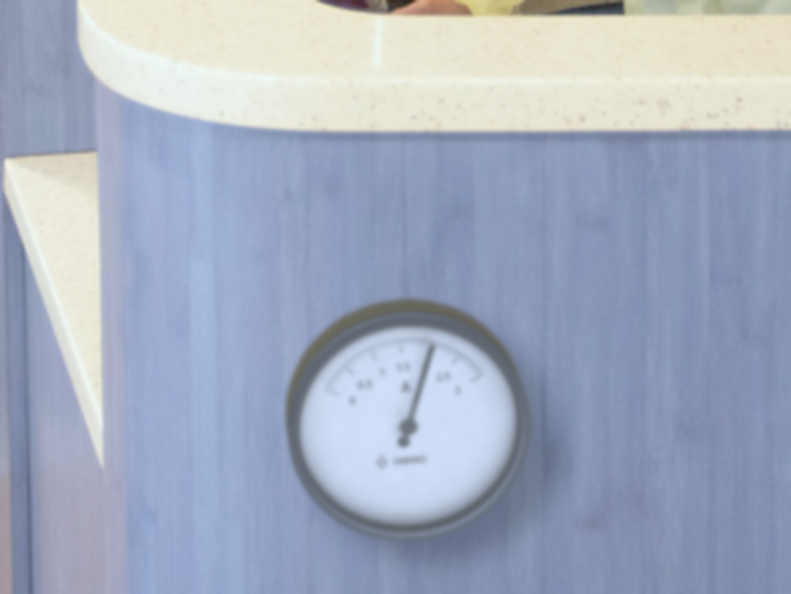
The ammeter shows 2 A
